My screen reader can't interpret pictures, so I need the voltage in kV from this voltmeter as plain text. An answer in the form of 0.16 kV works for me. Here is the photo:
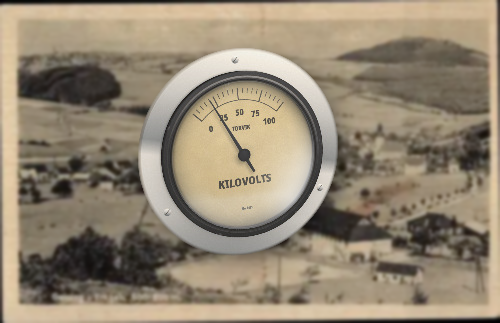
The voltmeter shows 20 kV
